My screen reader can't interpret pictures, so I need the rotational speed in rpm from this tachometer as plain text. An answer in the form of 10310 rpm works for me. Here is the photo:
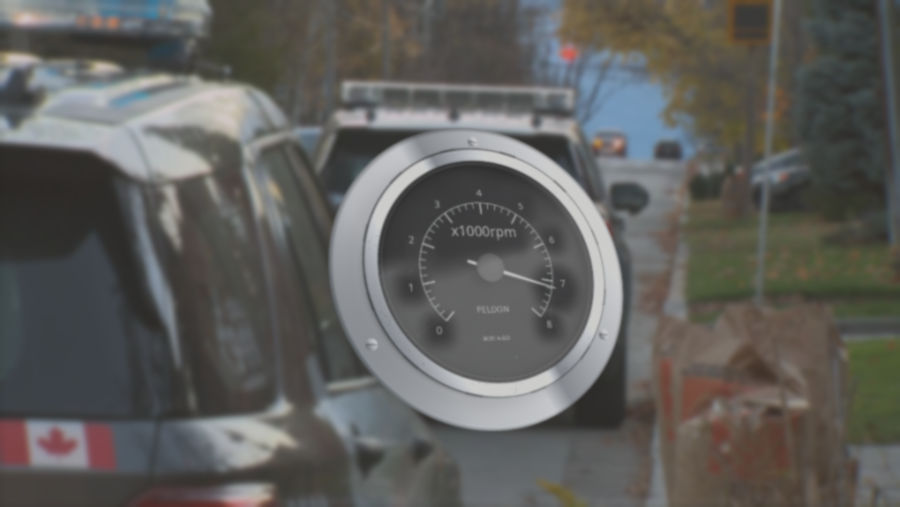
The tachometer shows 7200 rpm
